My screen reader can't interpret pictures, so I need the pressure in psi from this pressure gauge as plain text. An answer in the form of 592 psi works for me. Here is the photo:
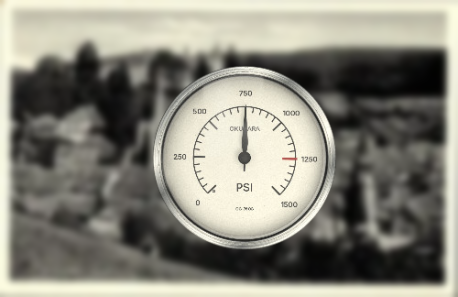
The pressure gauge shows 750 psi
